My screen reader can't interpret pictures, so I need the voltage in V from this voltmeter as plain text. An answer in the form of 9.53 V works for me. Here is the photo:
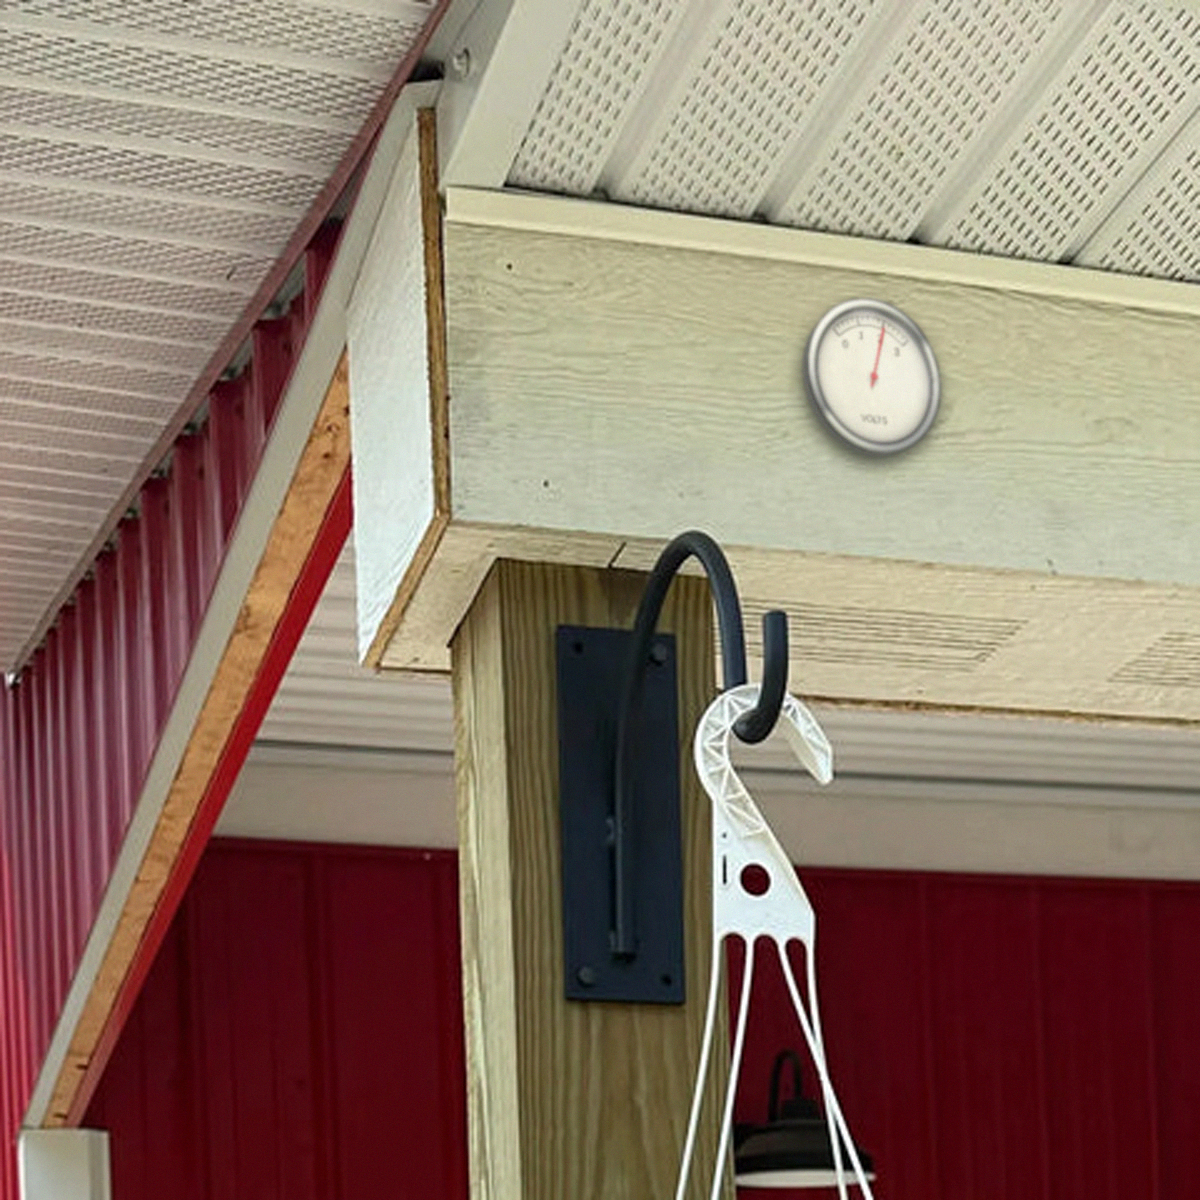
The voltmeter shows 2 V
